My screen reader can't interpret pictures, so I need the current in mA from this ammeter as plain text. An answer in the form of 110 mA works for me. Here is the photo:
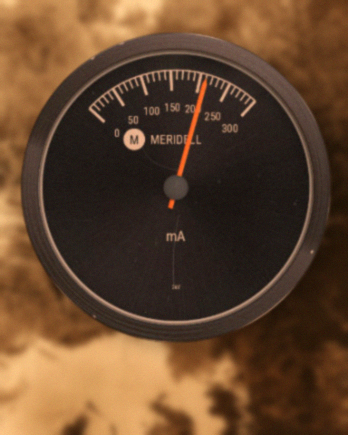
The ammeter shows 210 mA
